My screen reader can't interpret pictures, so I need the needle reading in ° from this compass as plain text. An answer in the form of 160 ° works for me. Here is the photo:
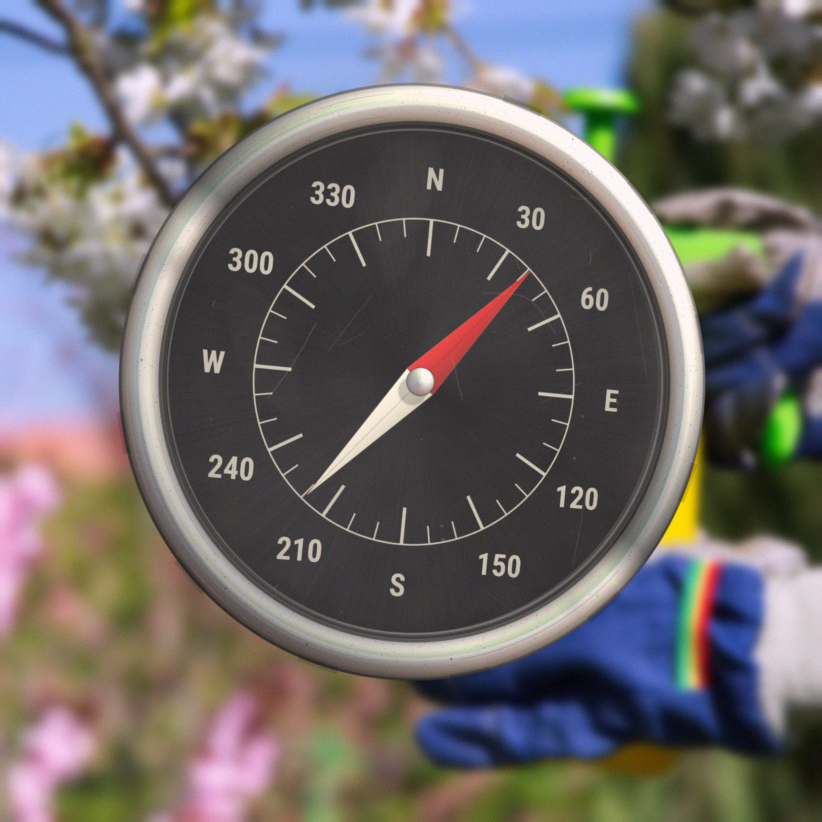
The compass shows 40 °
